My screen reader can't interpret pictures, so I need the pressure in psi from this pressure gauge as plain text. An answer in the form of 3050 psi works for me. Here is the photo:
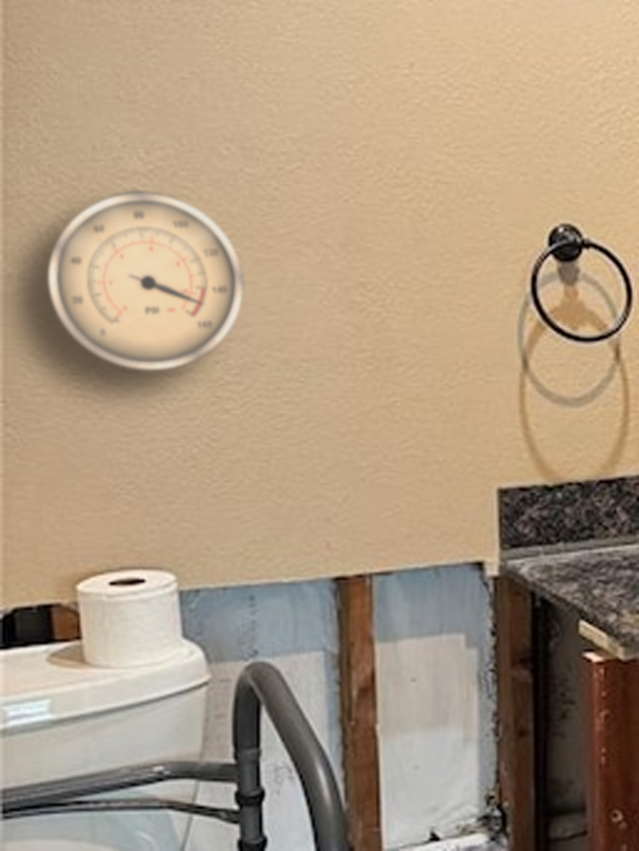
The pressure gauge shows 150 psi
